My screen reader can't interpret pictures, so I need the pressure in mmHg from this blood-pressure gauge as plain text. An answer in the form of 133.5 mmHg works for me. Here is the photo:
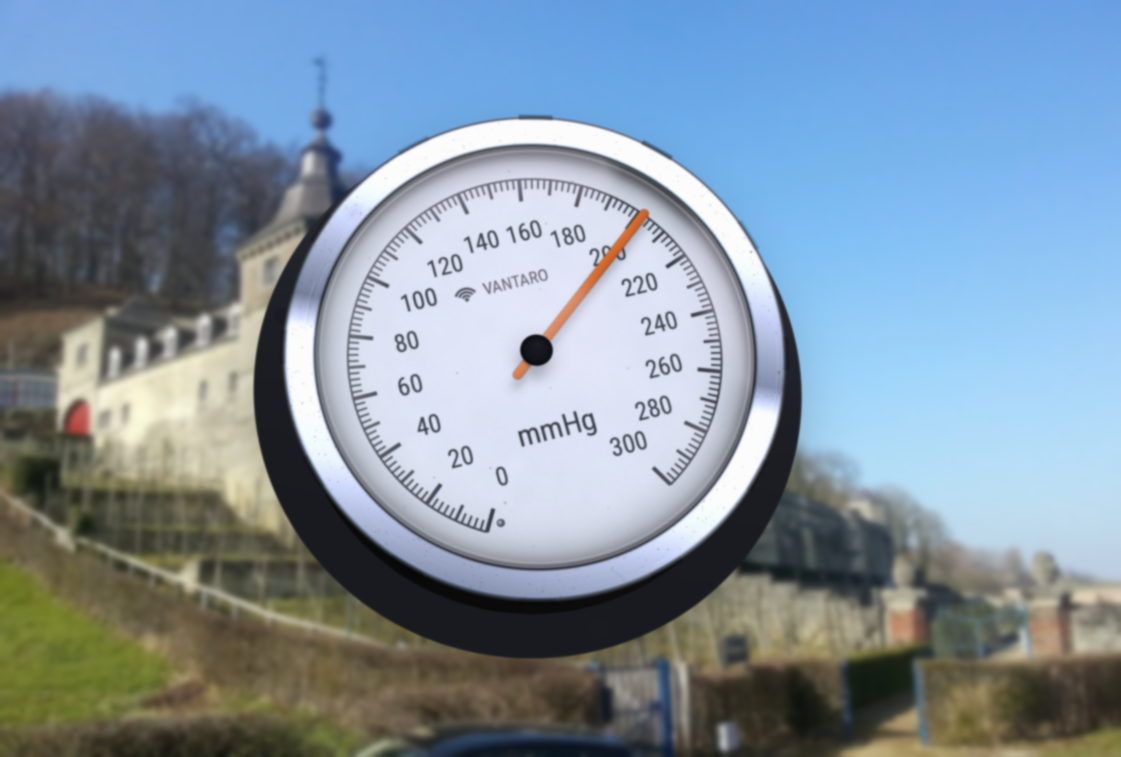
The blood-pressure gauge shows 202 mmHg
